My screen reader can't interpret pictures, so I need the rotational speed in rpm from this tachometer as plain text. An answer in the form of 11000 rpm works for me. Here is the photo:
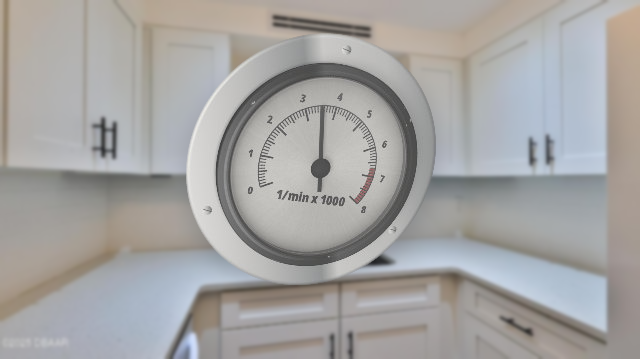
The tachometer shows 3500 rpm
